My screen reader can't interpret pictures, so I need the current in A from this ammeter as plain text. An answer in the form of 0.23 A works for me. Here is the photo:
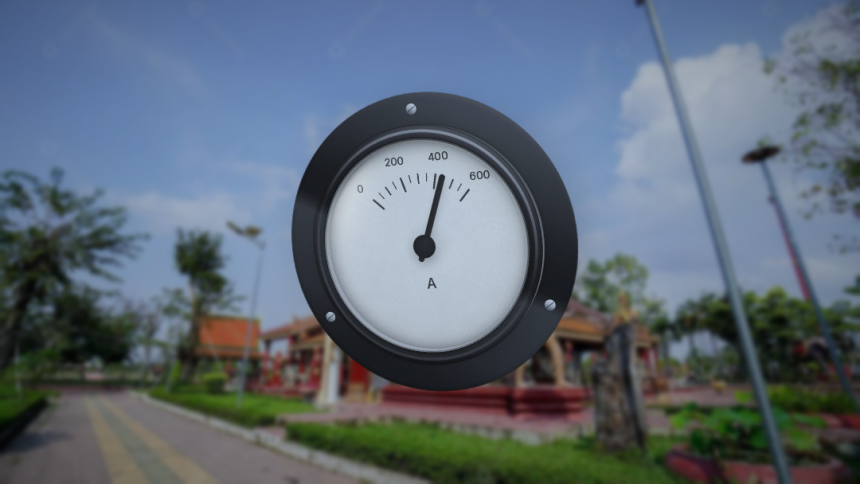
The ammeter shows 450 A
